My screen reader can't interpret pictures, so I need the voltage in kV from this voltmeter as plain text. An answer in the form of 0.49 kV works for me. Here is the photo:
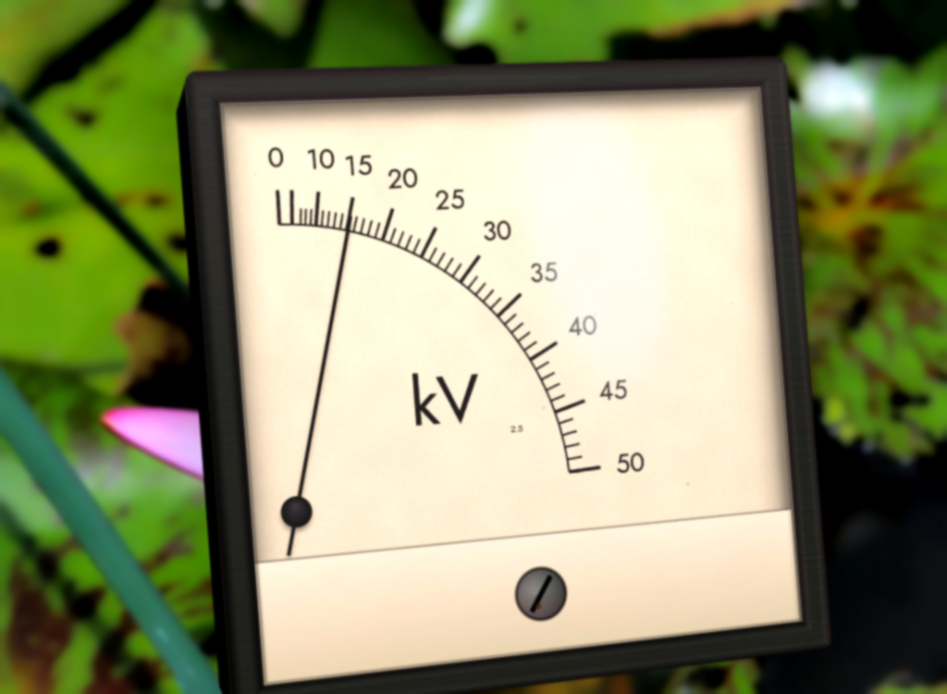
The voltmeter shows 15 kV
